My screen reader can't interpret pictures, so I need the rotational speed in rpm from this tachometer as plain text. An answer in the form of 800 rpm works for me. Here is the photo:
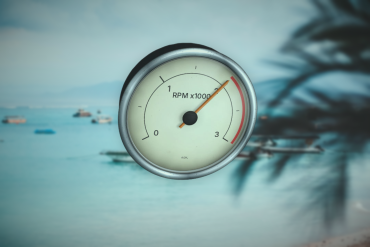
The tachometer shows 2000 rpm
